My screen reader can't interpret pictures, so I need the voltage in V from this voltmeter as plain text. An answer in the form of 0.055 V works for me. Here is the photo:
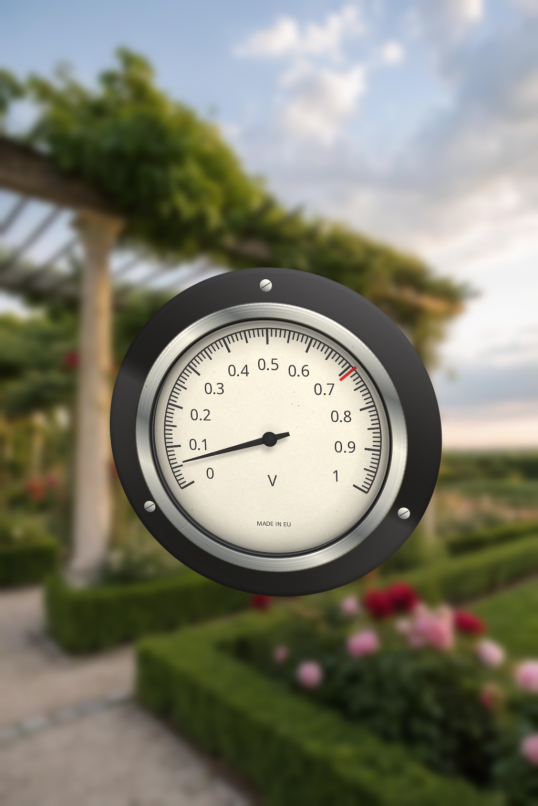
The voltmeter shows 0.06 V
